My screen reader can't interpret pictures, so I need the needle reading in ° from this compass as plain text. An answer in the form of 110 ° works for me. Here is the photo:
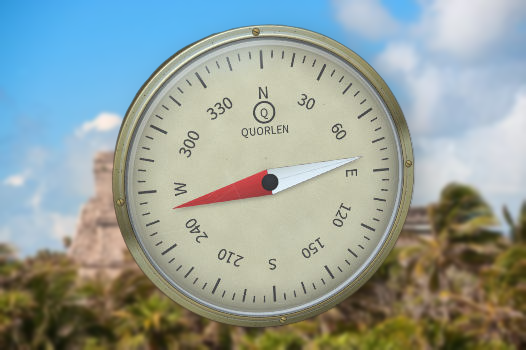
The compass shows 260 °
